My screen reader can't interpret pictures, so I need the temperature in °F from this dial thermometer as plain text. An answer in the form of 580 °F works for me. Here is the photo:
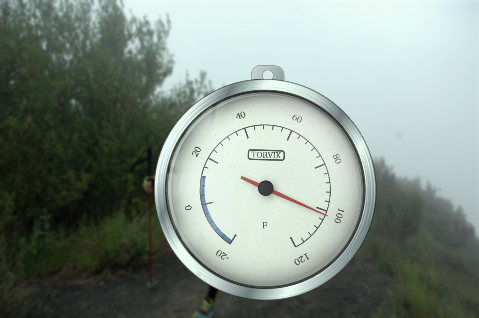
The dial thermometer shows 102 °F
